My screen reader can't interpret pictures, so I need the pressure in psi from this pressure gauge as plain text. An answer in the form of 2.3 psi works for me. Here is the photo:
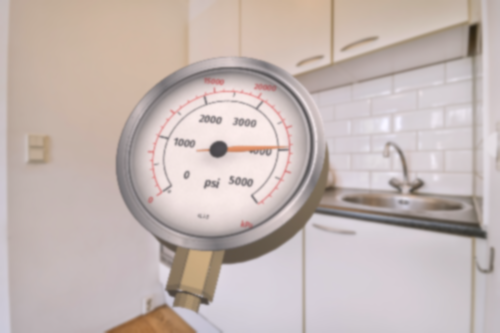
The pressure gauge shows 4000 psi
